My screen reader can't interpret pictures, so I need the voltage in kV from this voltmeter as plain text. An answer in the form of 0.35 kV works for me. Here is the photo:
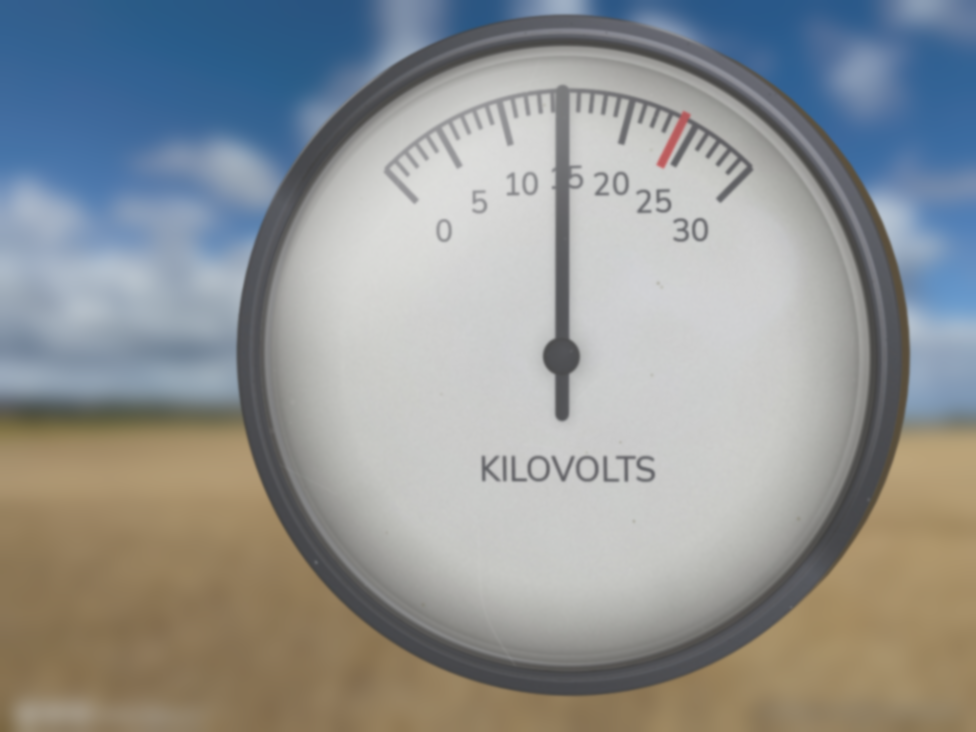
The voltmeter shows 15 kV
